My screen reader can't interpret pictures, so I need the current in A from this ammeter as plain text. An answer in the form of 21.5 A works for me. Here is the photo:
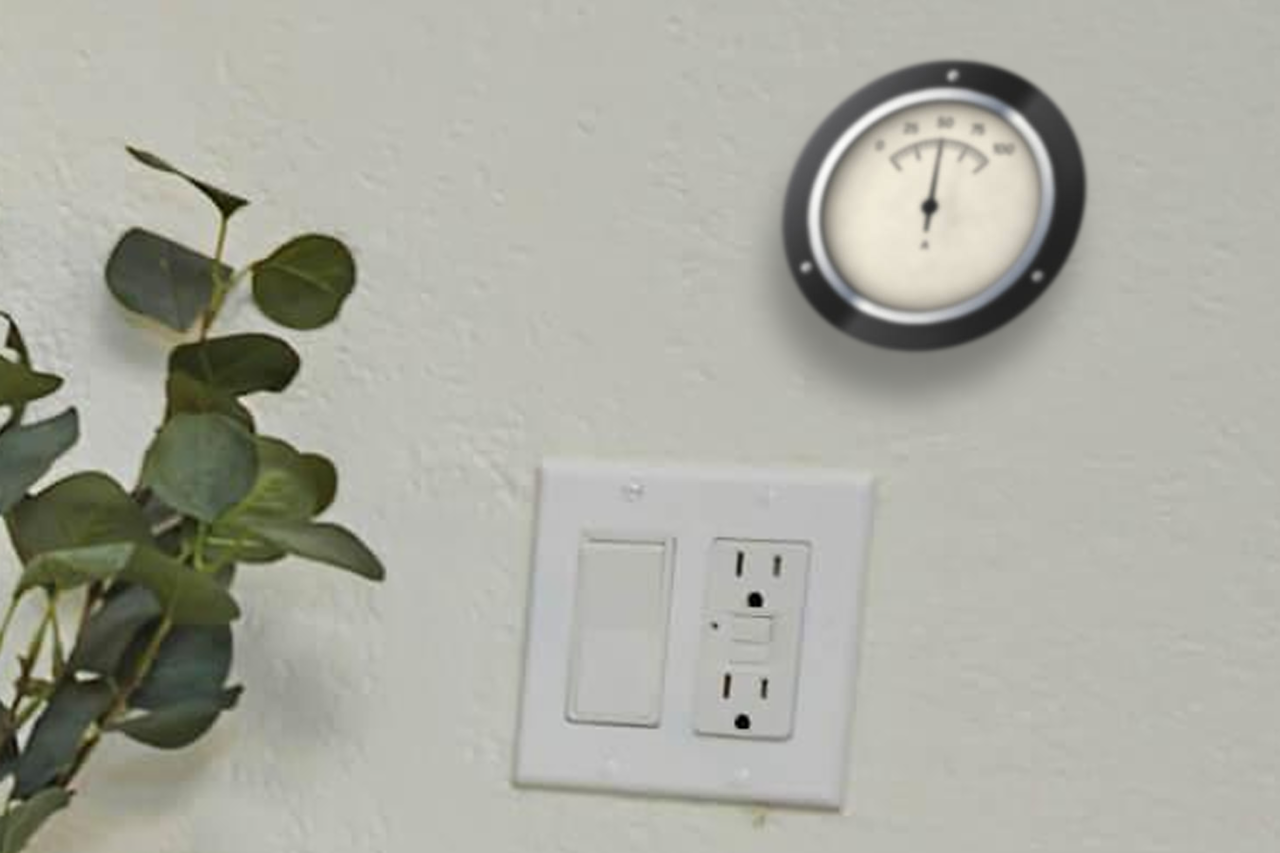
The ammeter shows 50 A
